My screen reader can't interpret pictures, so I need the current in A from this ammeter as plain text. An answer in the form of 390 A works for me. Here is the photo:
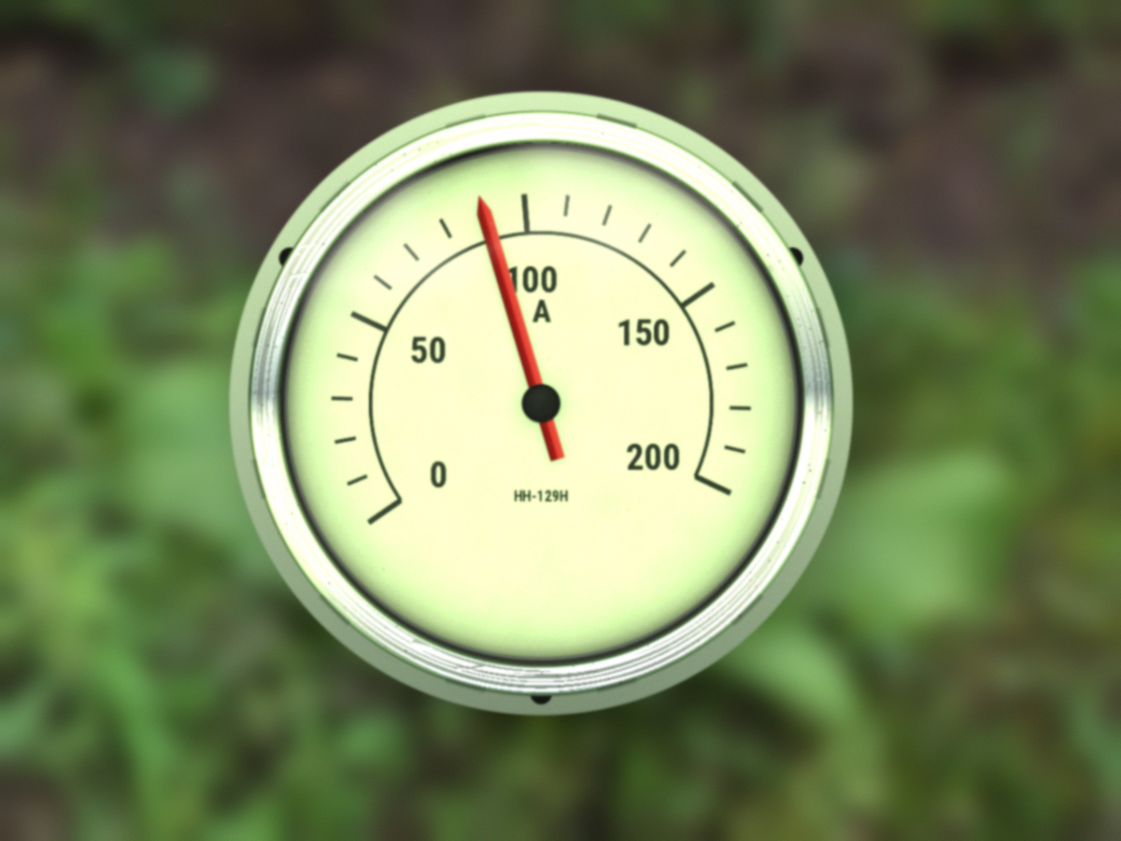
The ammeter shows 90 A
